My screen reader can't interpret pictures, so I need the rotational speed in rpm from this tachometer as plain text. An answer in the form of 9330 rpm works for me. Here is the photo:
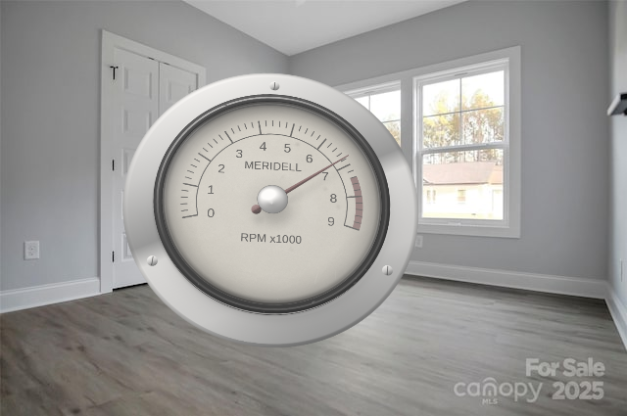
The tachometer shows 6800 rpm
